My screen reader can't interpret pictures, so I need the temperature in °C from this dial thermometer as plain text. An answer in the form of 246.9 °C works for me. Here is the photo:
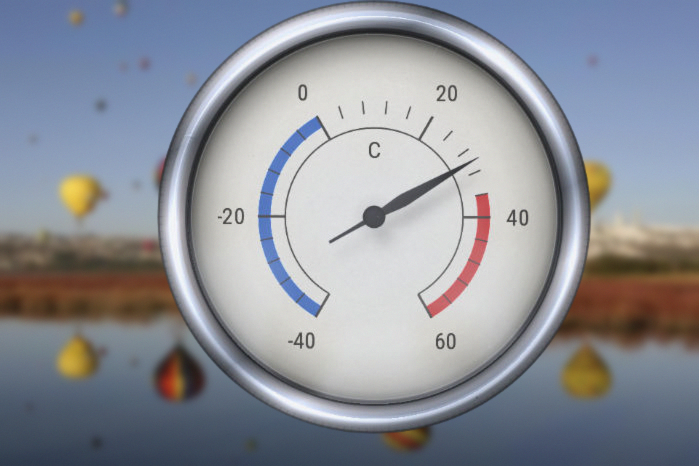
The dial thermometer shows 30 °C
